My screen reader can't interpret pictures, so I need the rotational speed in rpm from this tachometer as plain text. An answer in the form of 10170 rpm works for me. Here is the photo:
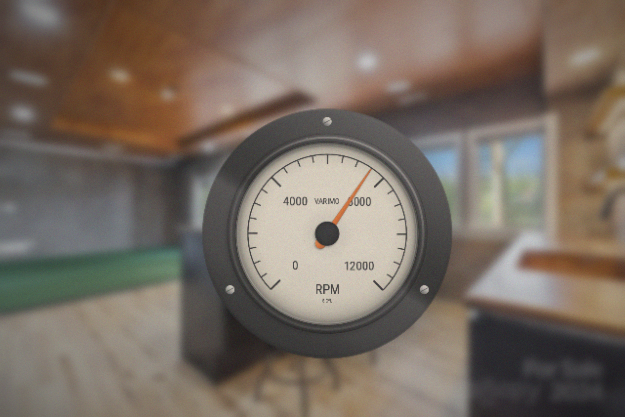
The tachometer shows 7500 rpm
